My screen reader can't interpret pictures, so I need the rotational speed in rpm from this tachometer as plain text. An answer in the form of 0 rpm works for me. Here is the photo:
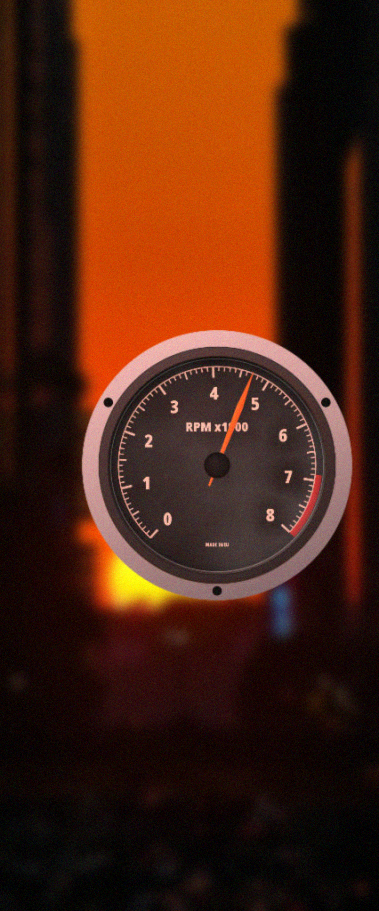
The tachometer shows 4700 rpm
